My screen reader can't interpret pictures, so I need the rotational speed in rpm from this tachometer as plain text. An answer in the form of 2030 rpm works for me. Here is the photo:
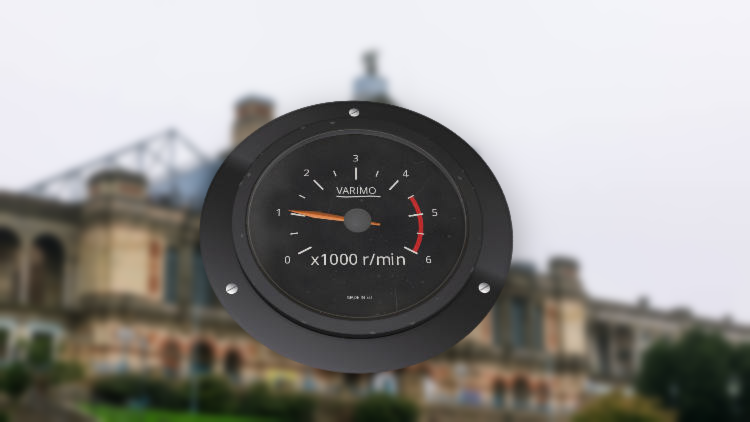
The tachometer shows 1000 rpm
